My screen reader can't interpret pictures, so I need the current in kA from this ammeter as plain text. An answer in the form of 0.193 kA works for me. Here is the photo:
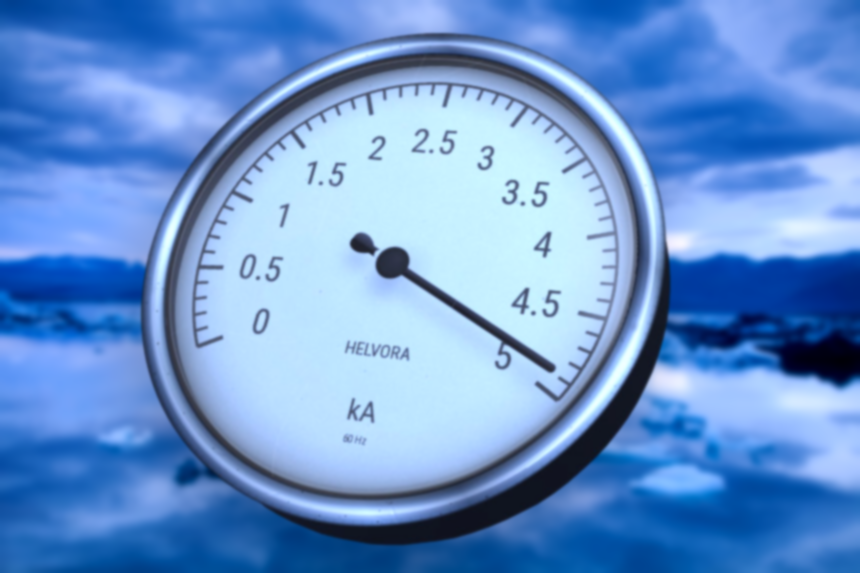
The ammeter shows 4.9 kA
